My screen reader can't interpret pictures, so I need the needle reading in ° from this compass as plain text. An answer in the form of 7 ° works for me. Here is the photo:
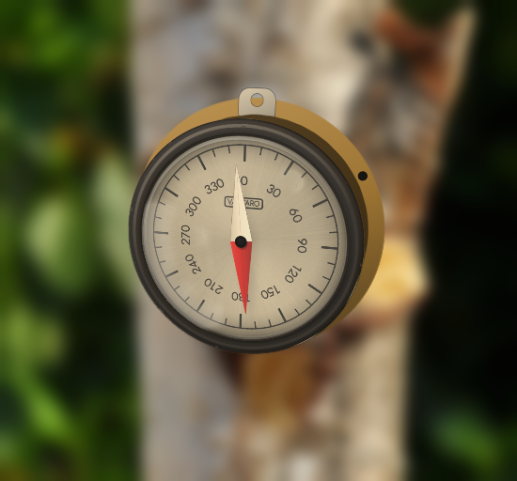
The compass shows 175 °
